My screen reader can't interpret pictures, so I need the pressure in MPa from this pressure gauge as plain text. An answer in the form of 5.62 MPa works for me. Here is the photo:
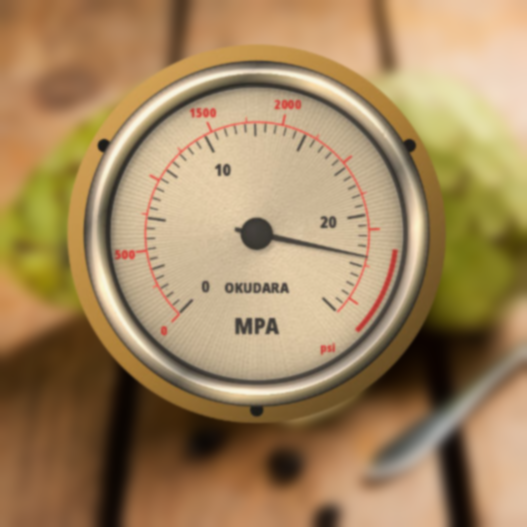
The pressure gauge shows 22 MPa
